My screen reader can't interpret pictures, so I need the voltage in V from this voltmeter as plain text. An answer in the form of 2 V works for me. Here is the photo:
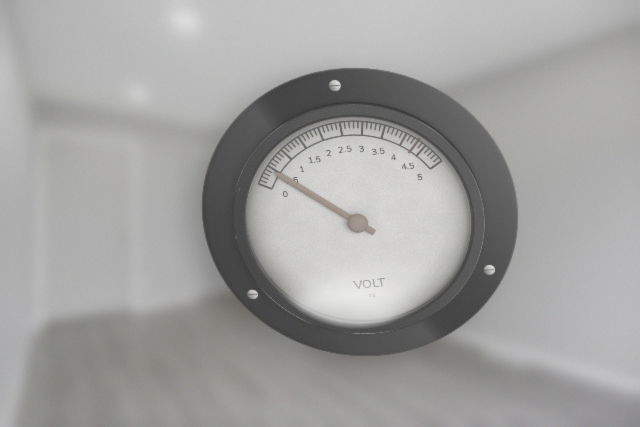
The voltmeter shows 0.5 V
